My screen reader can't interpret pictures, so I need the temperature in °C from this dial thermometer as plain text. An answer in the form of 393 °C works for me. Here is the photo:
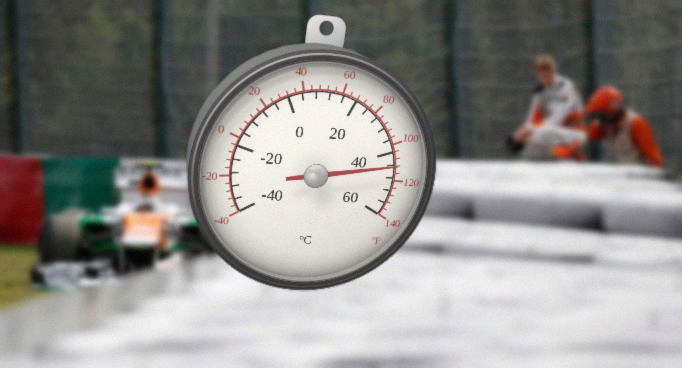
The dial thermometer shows 44 °C
